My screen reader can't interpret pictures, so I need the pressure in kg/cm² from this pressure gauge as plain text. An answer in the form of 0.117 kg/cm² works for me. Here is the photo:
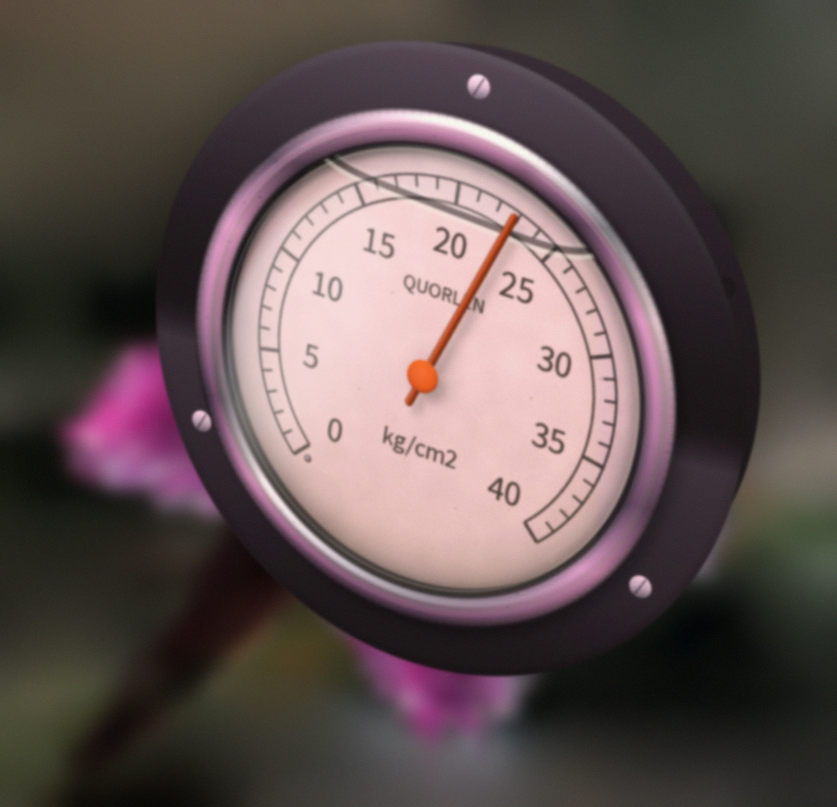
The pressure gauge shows 23 kg/cm²
